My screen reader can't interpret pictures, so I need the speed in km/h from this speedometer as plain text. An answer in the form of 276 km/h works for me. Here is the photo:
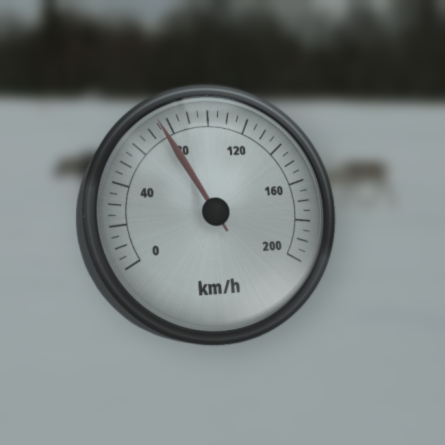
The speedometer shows 75 km/h
